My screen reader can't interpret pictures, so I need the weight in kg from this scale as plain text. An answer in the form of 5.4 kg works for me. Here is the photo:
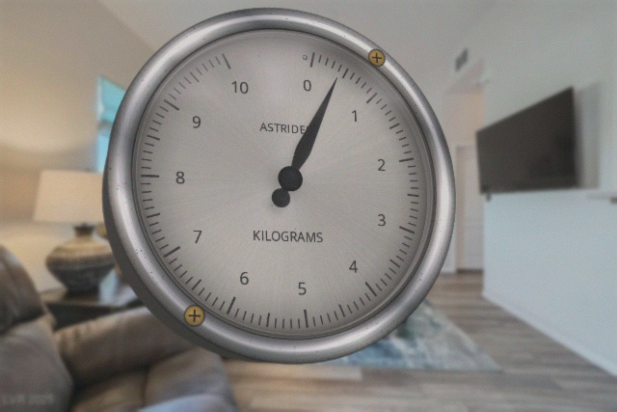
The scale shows 0.4 kg
